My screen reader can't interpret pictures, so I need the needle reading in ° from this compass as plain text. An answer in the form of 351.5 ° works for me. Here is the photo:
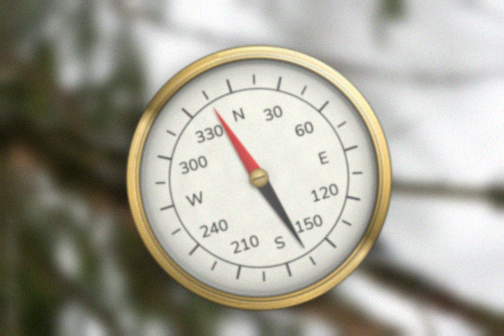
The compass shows 345 °
